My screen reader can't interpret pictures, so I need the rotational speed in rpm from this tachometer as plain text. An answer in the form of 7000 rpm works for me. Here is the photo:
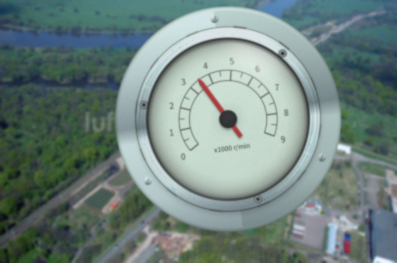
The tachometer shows 3500 rpm
